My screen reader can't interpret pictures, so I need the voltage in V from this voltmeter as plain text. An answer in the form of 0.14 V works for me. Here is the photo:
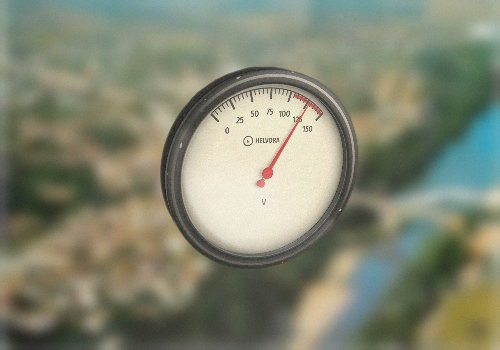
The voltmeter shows 125 V
